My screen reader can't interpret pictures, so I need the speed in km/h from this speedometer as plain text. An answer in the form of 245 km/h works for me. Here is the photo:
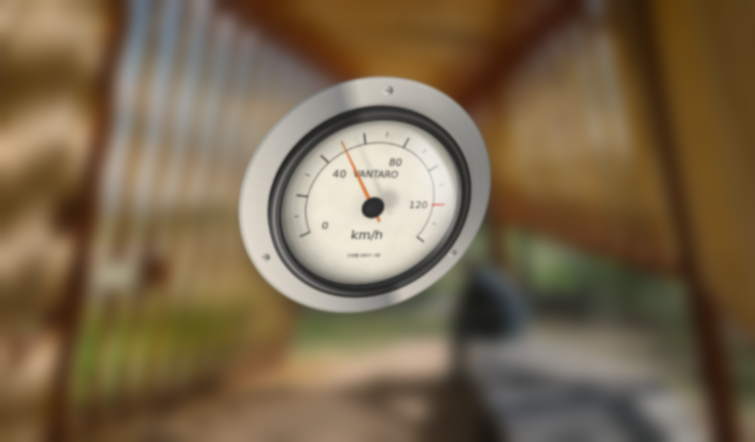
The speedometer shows 50 km/h
